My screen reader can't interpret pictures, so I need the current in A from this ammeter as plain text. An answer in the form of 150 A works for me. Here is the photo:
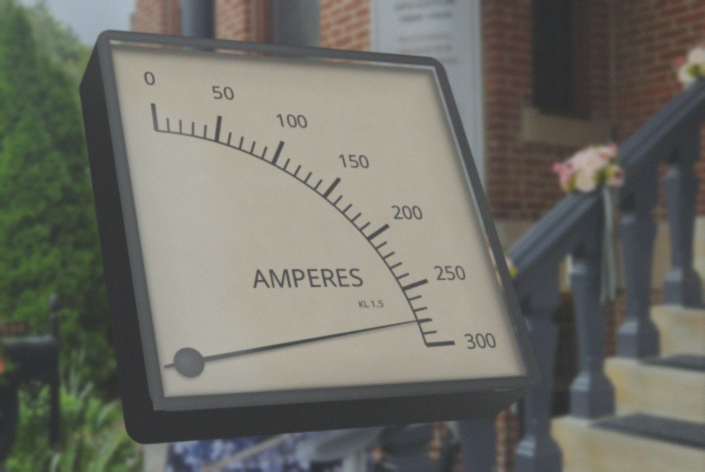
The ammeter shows 280 A
